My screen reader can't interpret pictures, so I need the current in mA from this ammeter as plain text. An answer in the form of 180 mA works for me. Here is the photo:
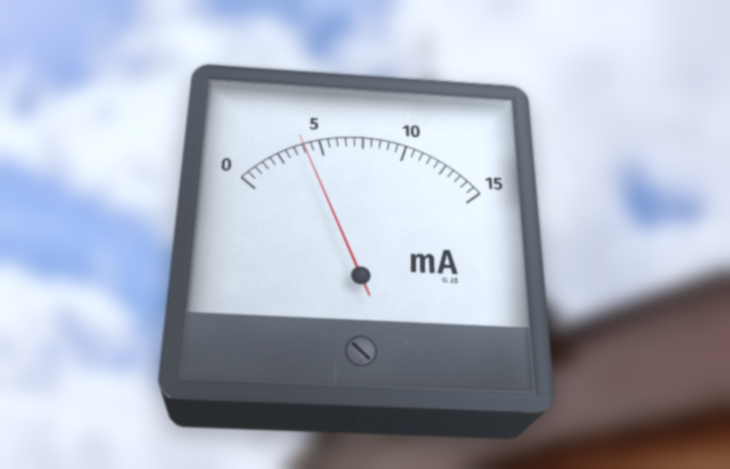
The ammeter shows 4 mA
